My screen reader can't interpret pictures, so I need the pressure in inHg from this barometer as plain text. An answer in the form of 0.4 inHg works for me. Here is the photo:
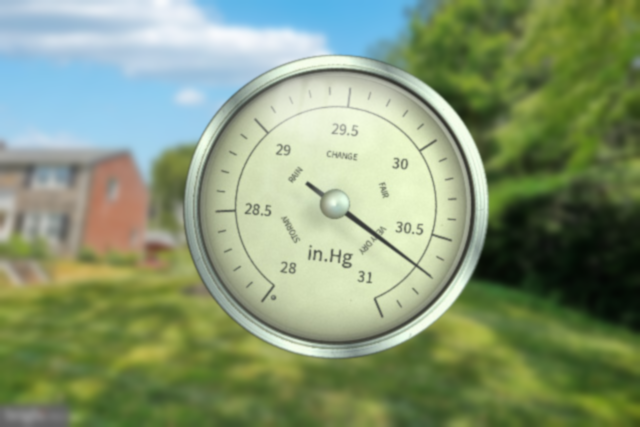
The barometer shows 30.7 inHg
